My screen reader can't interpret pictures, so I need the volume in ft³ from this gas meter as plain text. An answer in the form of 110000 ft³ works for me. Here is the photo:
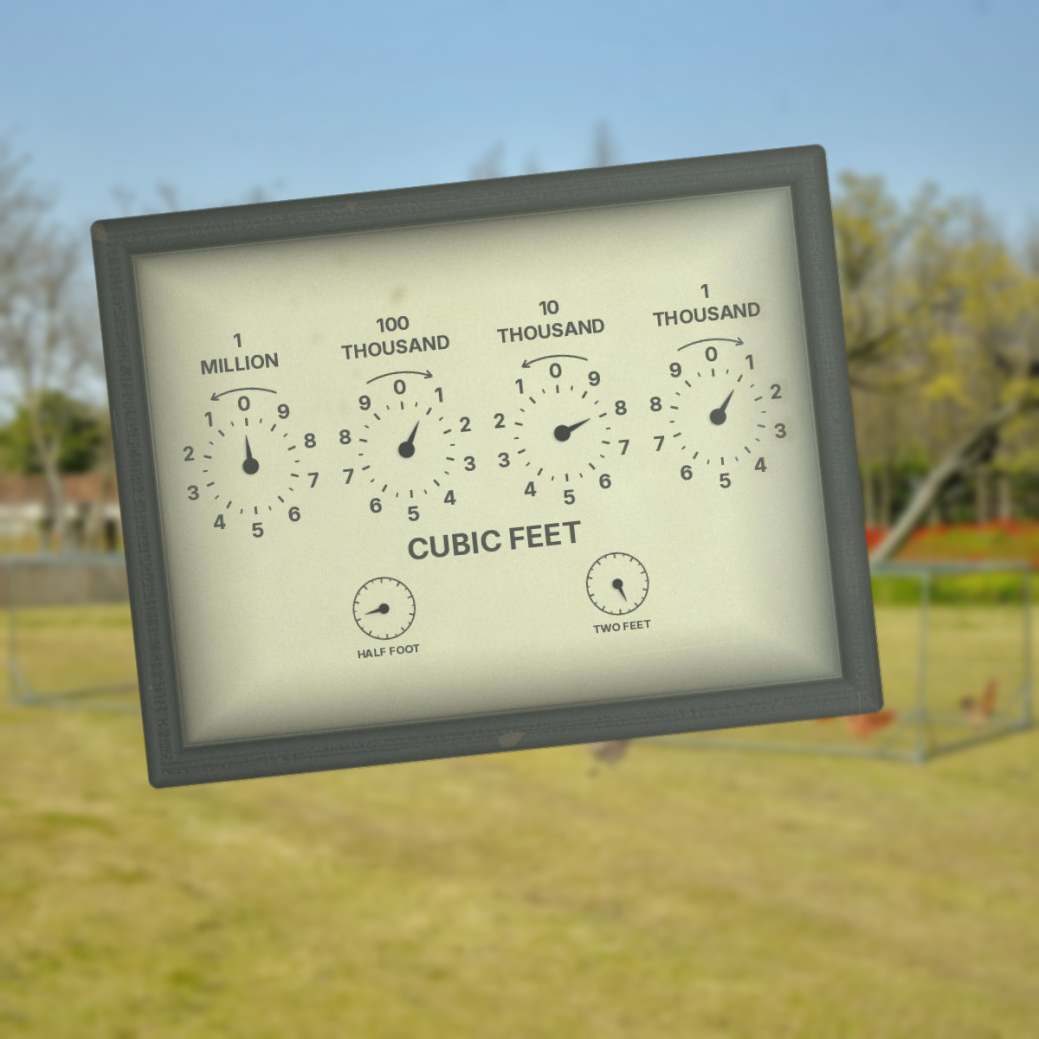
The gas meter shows 8100 ft³
